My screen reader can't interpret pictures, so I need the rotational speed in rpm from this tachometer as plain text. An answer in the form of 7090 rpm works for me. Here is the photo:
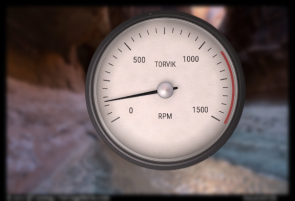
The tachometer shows 125 rpm
